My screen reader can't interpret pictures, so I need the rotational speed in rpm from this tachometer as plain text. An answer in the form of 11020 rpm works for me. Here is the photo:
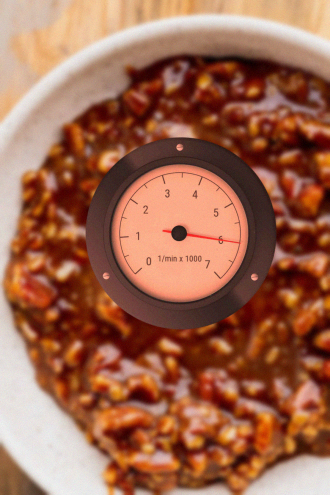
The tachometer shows 6000 rpm
